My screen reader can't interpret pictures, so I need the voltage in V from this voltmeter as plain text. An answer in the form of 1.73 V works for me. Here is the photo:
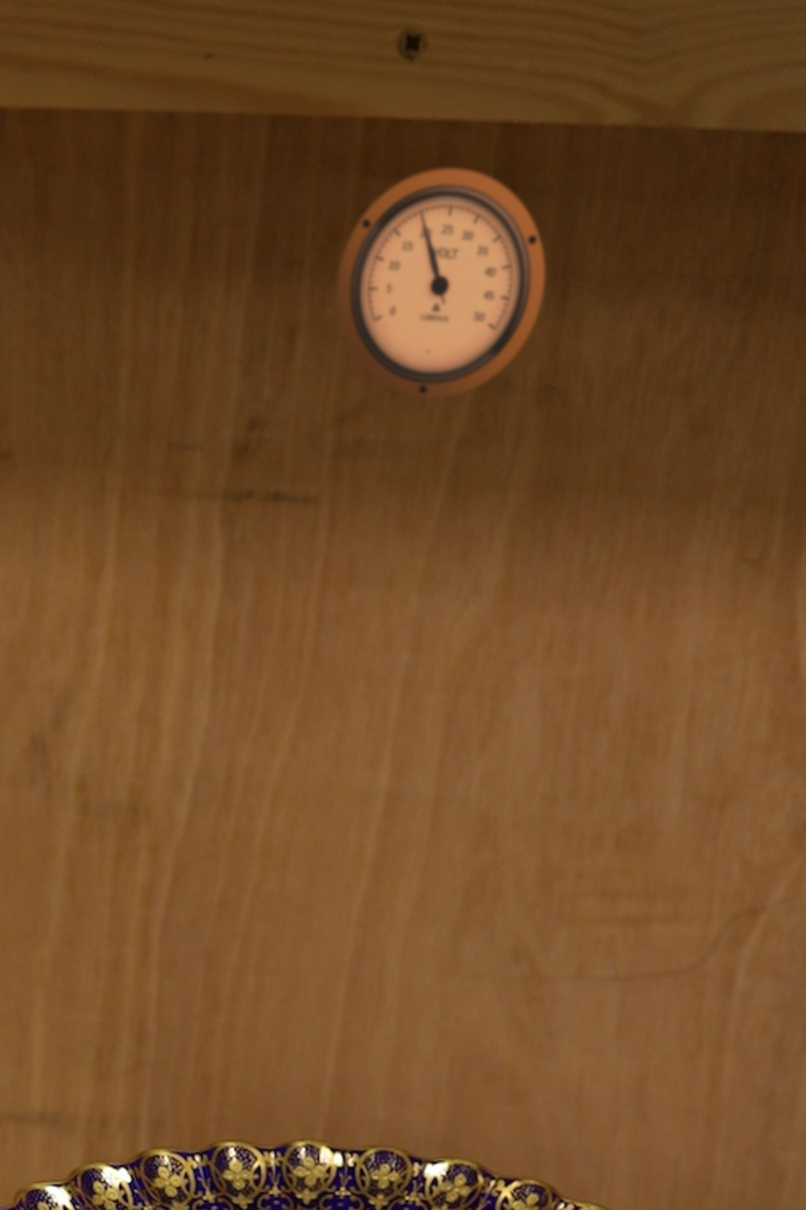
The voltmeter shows 20 V
